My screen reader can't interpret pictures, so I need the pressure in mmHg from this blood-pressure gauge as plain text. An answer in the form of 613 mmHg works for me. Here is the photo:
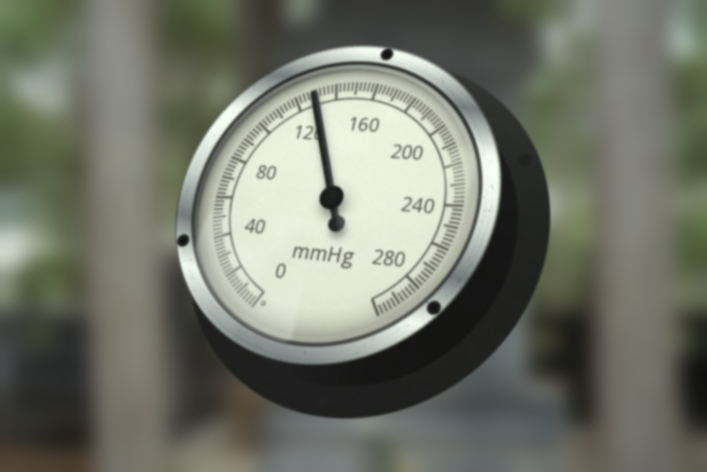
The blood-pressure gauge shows 130 mmHg
